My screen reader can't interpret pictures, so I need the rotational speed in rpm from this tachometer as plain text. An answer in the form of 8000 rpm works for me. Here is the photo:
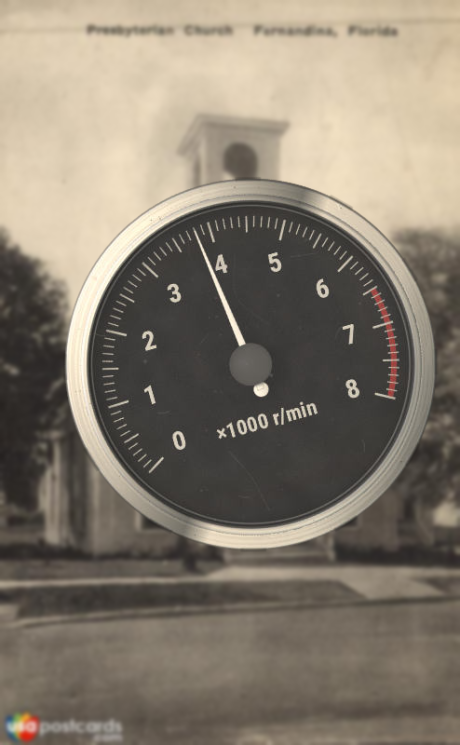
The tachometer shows 3800 rpm
